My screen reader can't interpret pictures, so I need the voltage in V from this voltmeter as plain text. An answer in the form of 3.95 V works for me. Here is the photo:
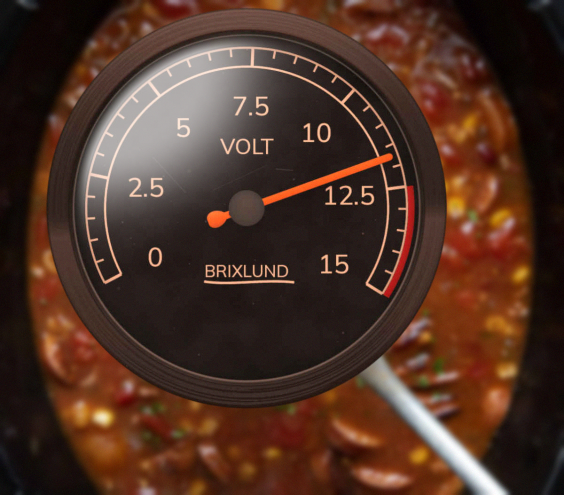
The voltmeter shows 11.75 V
